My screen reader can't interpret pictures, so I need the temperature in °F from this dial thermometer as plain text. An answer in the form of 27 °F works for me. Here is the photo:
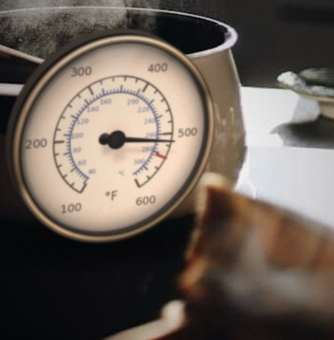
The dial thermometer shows 510 °F
